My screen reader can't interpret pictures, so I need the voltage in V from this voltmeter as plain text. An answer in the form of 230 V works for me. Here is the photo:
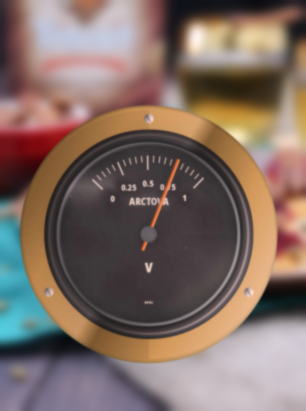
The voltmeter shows 0.75 V
